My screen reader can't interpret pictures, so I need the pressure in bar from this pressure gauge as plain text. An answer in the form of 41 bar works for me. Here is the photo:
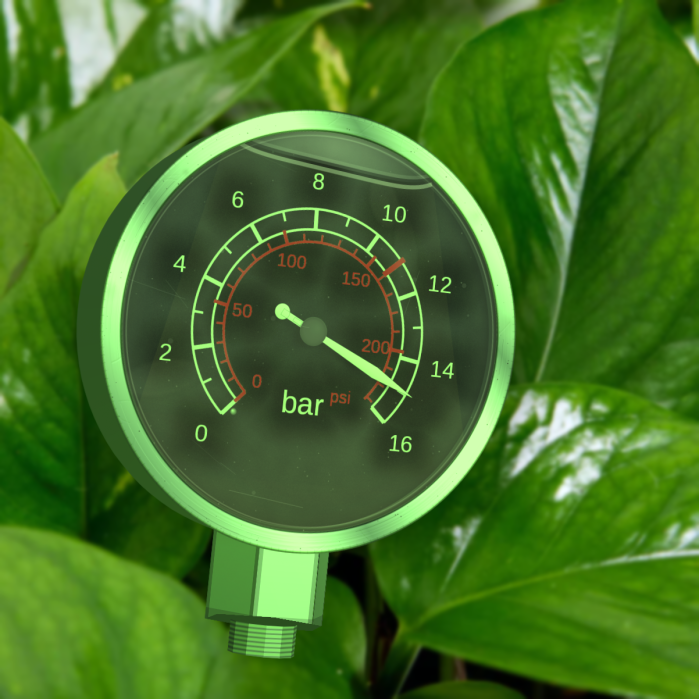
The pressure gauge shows 15 bar
